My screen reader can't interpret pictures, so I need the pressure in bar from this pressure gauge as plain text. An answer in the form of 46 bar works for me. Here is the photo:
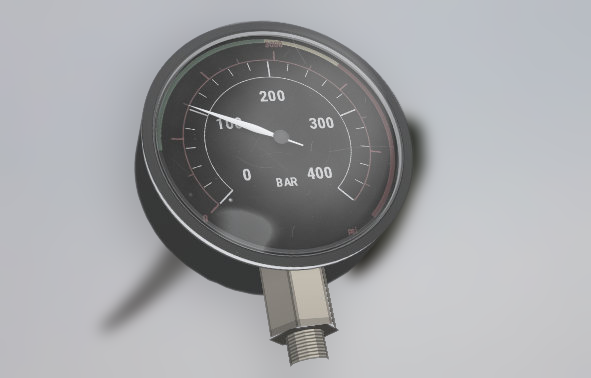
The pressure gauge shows 100 bar
